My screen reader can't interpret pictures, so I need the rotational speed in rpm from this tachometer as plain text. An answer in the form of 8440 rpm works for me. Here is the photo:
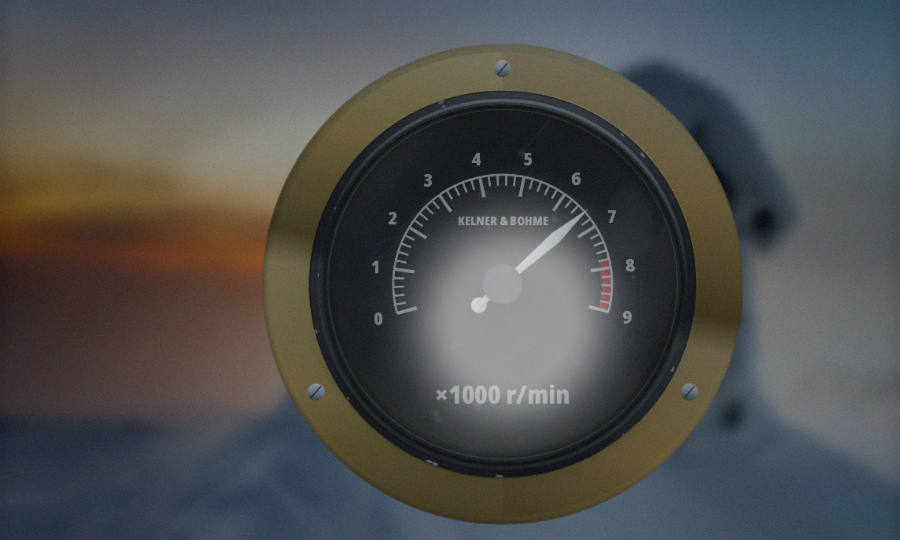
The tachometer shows 6600 rpm
